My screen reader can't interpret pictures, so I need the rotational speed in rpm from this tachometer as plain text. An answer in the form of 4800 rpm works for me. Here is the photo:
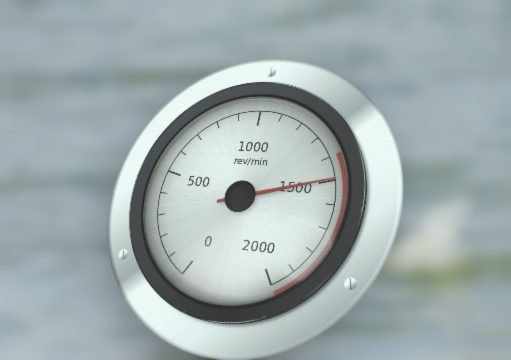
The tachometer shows 1500 rpm
